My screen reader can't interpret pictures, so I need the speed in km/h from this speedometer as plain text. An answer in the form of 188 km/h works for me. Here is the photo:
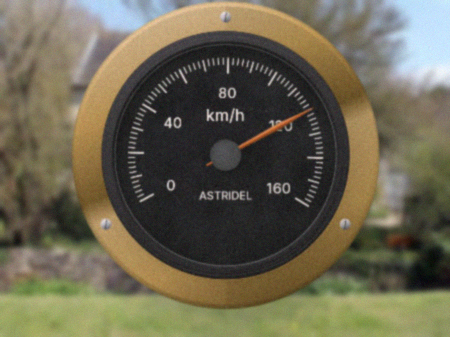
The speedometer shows 120 km/h
